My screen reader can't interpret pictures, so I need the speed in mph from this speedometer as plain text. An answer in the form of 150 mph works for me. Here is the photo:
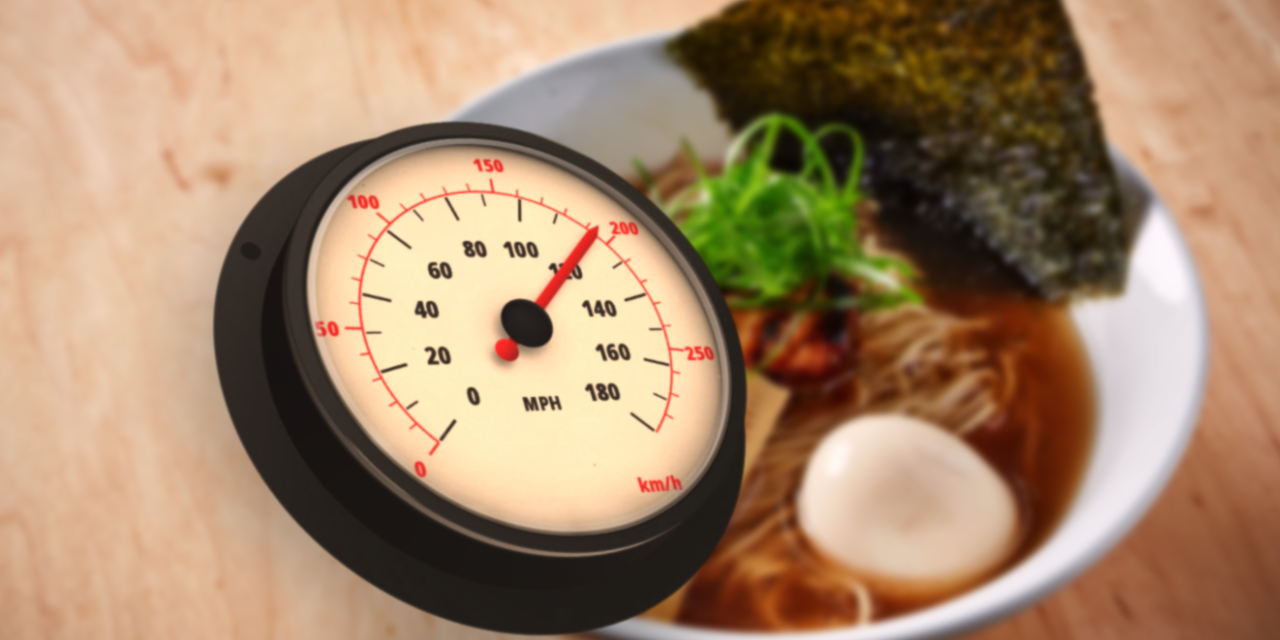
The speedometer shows 120 mph
